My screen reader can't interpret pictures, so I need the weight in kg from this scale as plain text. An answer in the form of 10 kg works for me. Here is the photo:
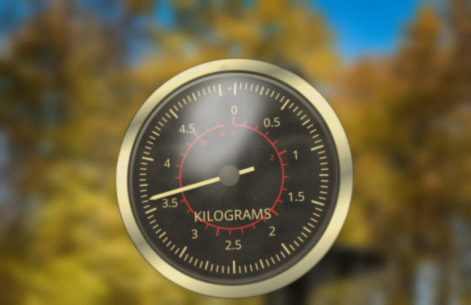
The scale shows 3.6 kg
